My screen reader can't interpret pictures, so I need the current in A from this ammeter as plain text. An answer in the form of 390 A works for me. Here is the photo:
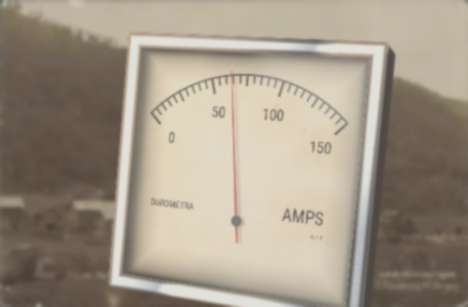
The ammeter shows 65 A
